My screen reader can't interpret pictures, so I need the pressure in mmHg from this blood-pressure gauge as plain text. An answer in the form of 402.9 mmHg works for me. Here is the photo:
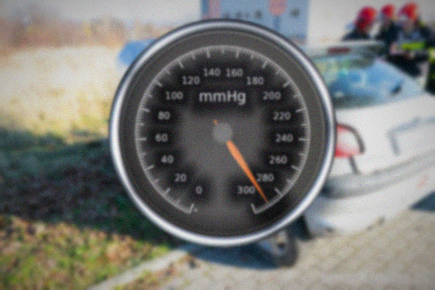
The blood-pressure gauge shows 290 mmHg
